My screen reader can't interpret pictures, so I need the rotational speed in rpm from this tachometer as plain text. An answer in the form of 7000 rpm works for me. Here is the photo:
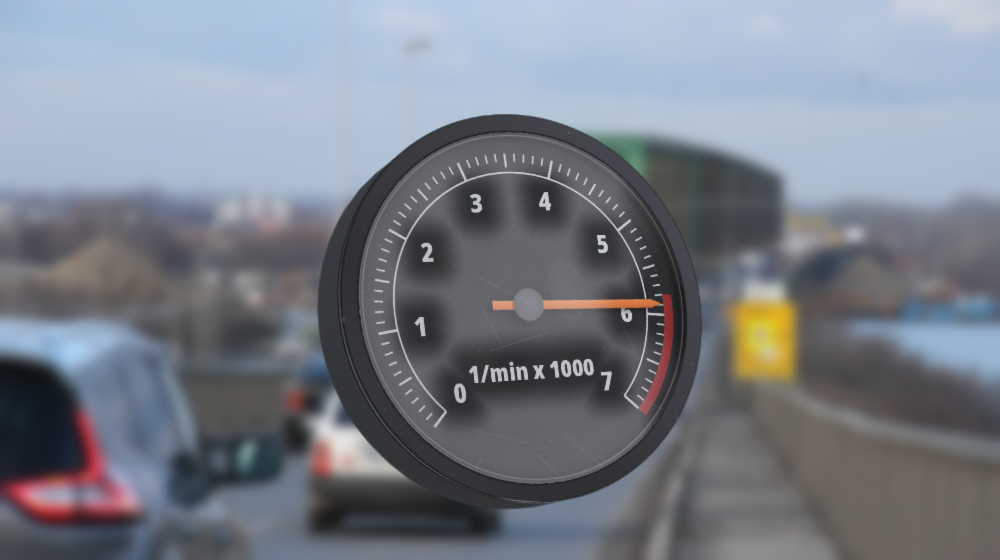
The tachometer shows 5900 rpm
